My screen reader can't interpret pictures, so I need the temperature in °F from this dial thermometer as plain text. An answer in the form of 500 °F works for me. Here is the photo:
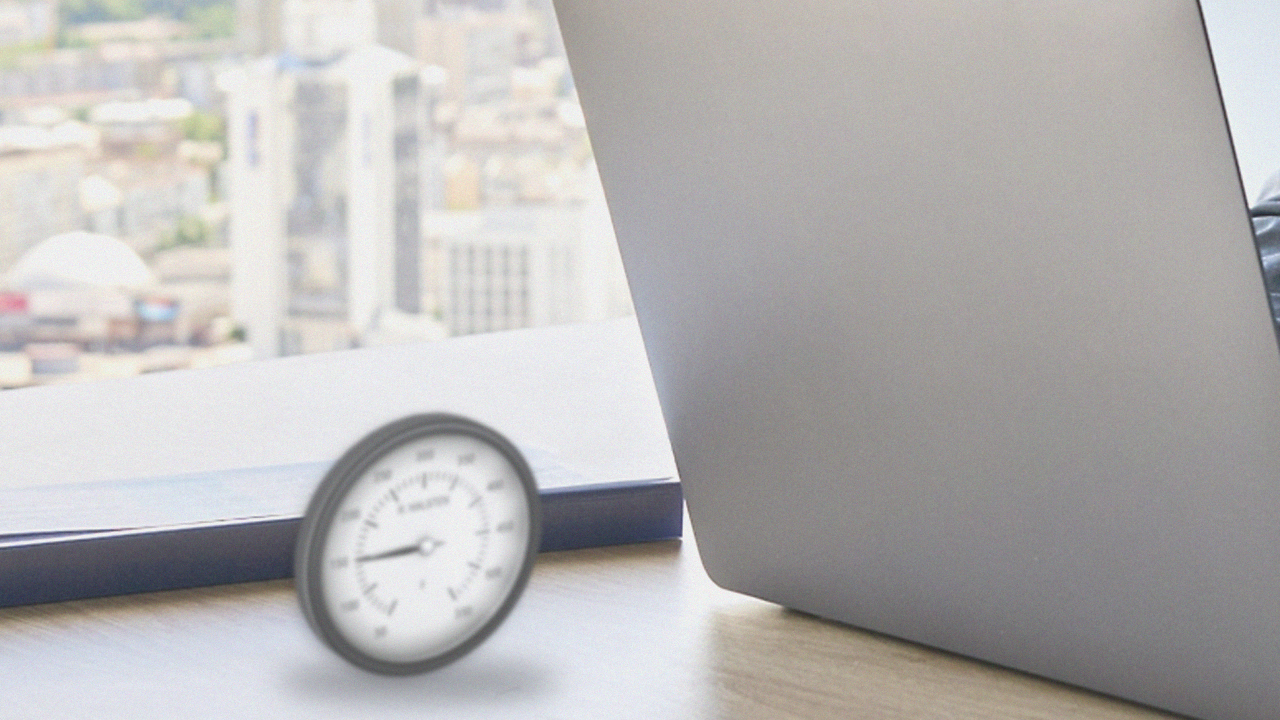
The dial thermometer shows 150 °F
